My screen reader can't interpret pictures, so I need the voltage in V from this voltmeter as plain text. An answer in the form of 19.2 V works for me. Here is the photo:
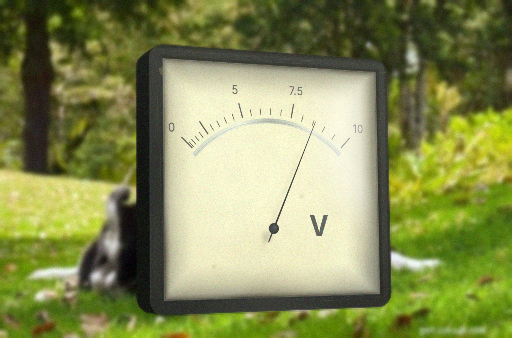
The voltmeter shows 8.5 V
